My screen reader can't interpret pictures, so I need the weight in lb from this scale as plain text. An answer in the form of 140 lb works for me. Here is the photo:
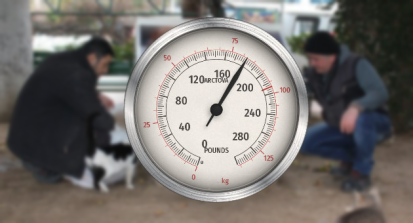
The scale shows 180 lb
